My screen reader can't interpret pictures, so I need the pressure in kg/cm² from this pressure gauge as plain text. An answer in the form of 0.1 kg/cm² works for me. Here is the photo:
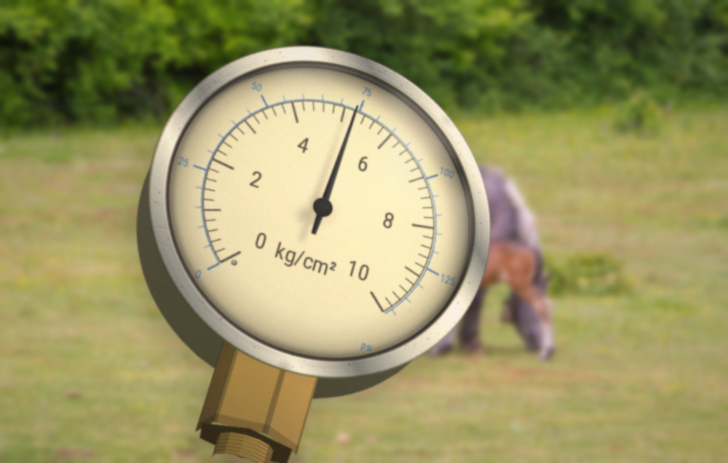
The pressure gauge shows 5.2 kg/cm²
